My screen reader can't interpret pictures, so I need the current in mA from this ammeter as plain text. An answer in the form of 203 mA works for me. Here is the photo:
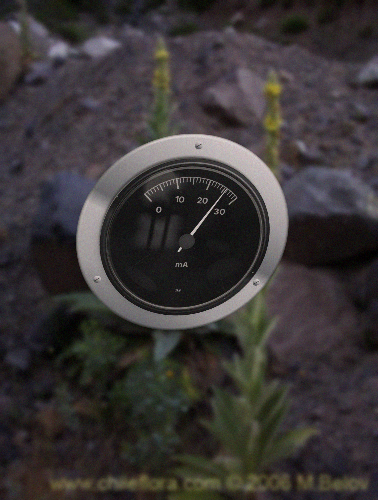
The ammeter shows 25 mA
